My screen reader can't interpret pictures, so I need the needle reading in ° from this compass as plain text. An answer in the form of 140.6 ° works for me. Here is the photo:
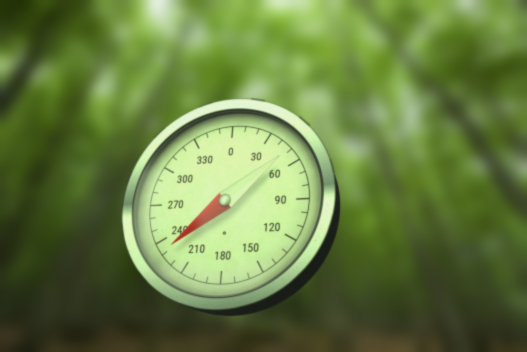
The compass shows 230 °
